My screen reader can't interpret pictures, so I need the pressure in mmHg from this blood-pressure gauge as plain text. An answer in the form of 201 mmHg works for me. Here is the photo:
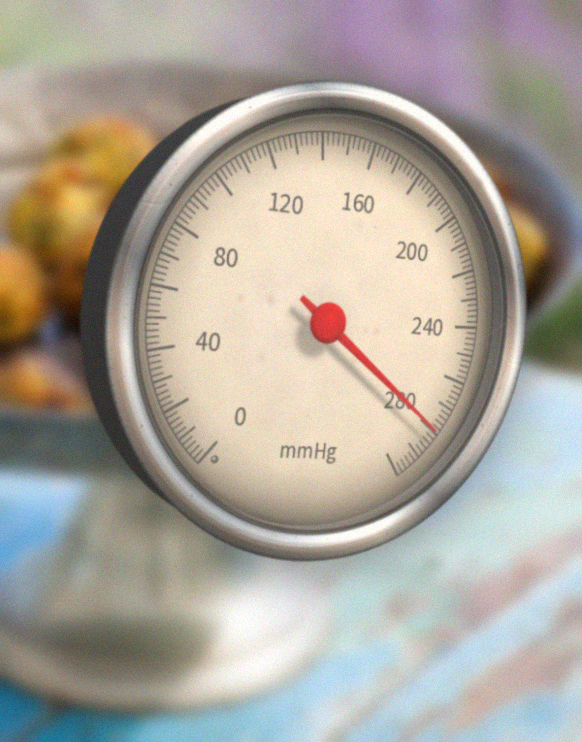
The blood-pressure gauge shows 280 mmHg
